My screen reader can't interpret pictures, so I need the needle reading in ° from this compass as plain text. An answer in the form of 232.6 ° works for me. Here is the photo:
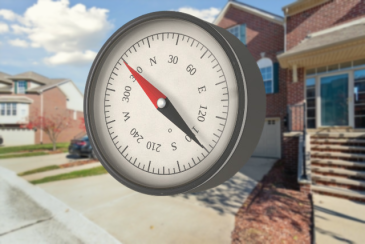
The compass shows 330 °
